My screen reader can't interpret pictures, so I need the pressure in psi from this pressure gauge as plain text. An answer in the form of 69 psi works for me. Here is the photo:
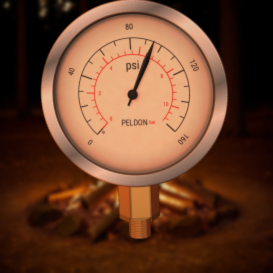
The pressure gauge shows 95 psi
